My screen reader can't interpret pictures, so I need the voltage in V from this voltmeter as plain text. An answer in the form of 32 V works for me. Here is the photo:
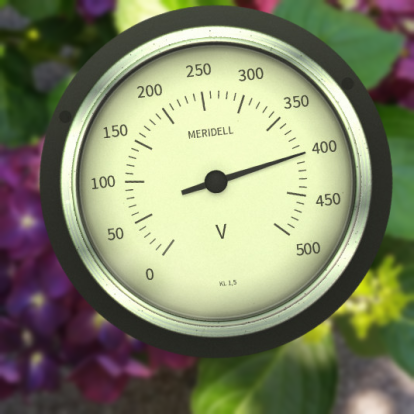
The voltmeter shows 400 V
